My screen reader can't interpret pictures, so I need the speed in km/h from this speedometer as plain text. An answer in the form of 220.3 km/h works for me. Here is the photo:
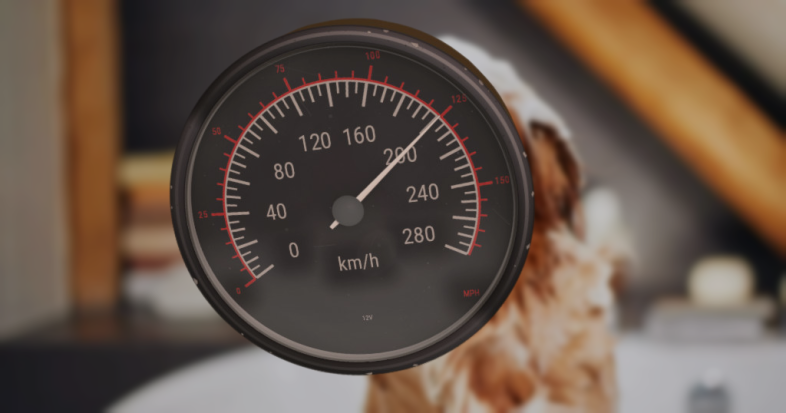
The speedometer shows 200 km/h
